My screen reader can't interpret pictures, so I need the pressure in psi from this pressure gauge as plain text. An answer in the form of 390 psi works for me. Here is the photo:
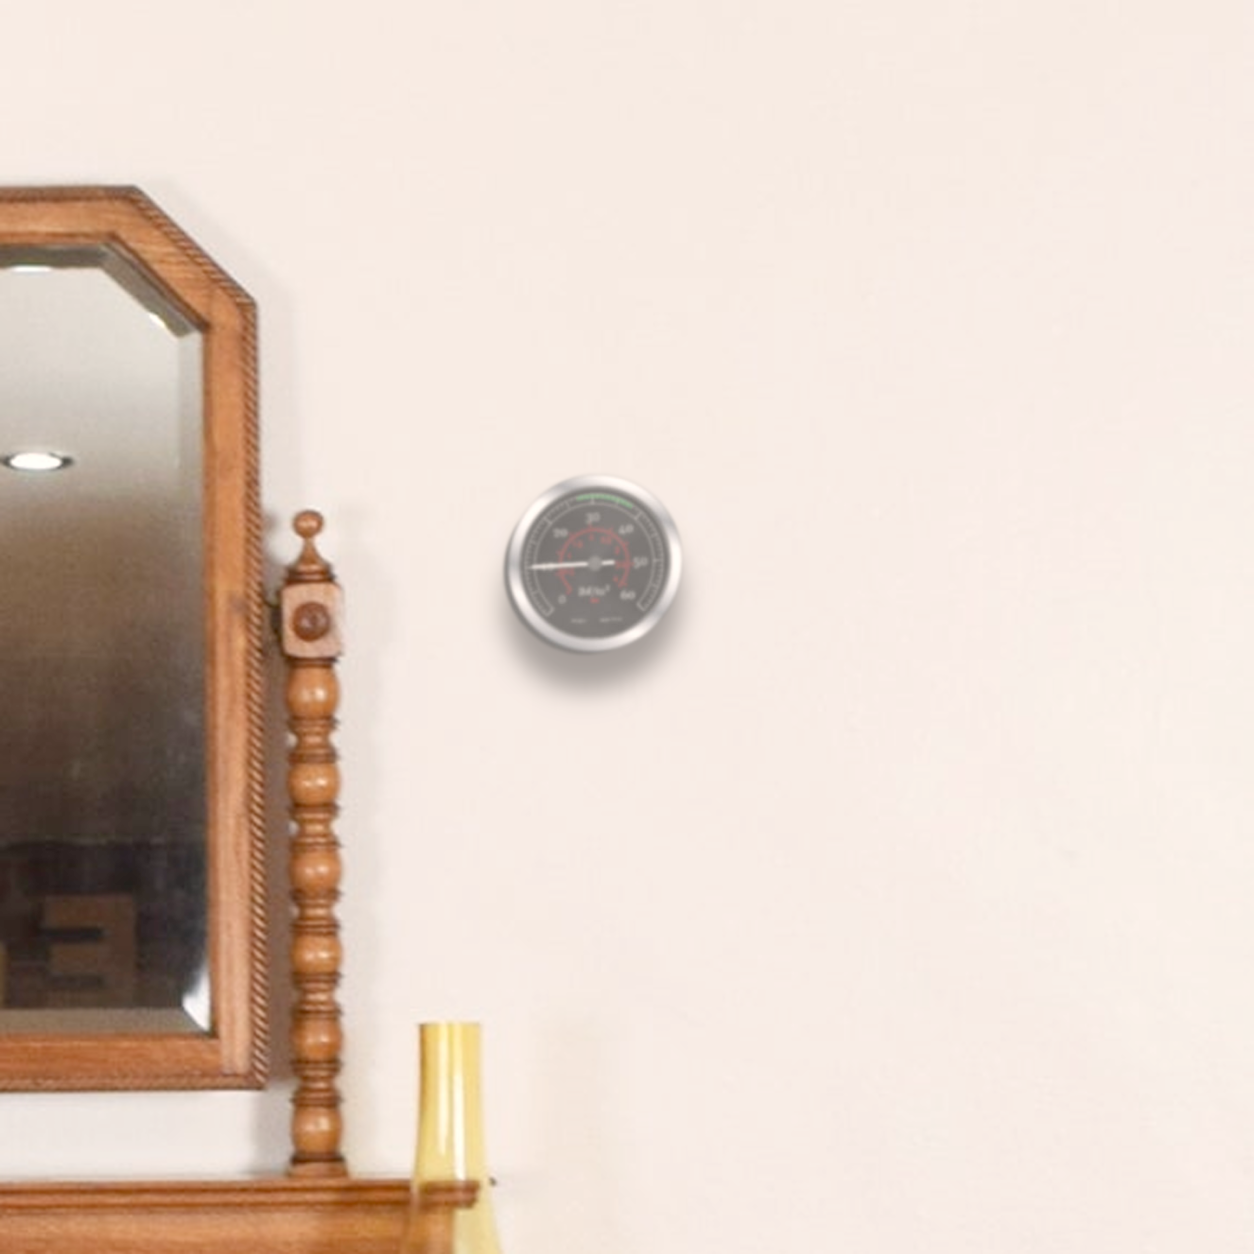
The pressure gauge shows 10 psi
